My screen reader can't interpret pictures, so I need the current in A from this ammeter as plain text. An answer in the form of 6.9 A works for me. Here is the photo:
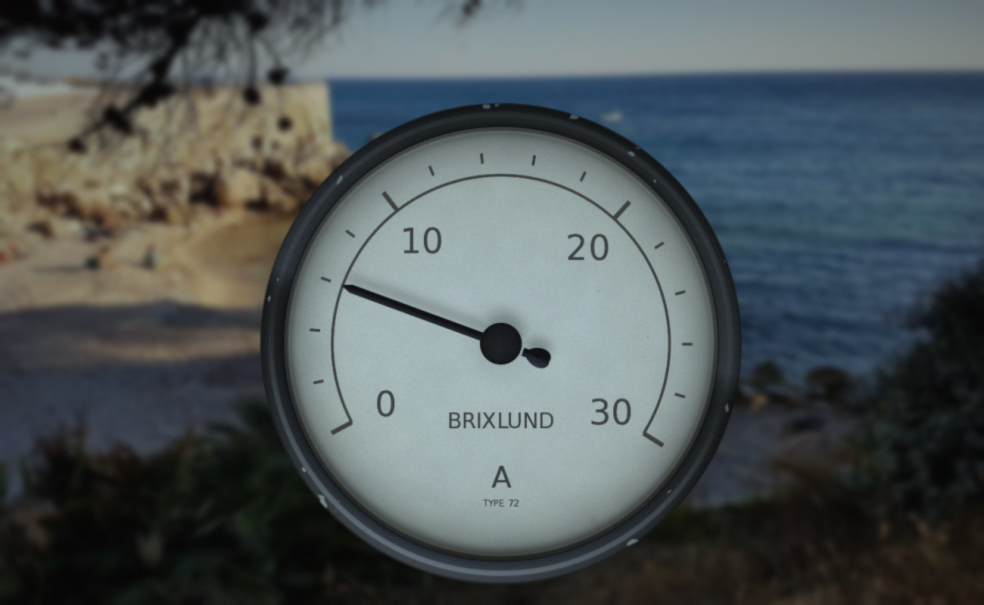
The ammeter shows 6 A
